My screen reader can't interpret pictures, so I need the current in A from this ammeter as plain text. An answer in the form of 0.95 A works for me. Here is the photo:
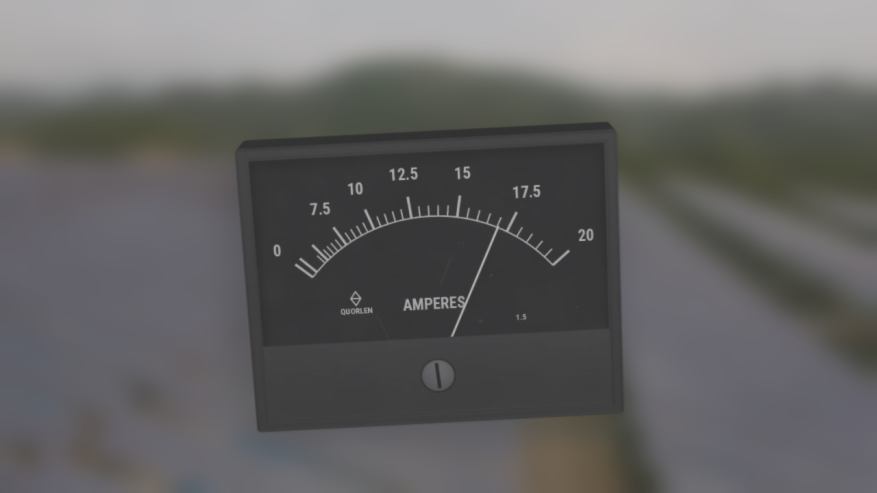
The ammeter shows 17 A
